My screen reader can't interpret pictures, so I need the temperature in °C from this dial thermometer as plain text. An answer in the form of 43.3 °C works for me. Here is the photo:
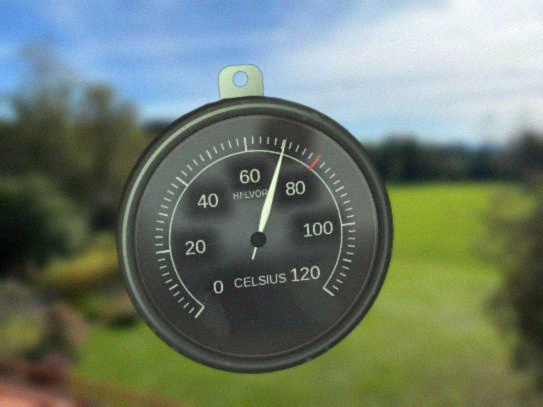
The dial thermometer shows 70 °C
